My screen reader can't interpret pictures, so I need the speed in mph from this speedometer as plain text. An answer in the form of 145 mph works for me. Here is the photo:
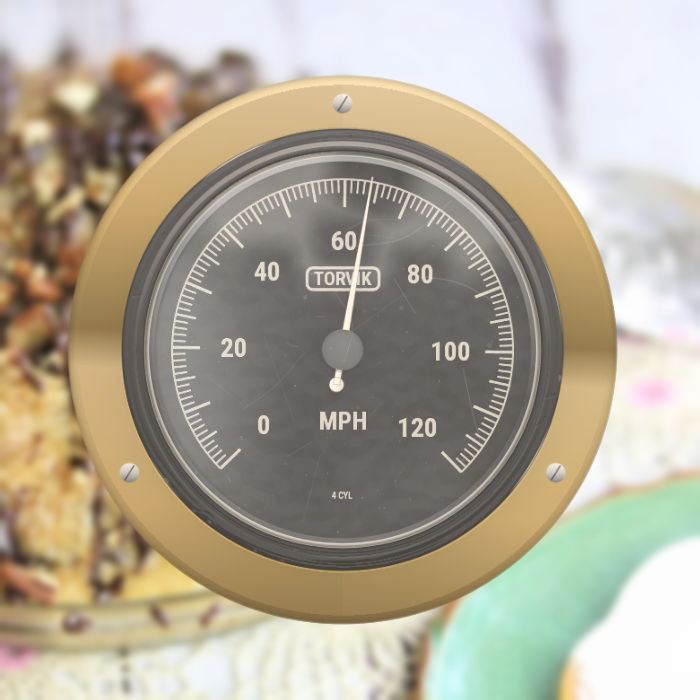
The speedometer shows 64 mph
